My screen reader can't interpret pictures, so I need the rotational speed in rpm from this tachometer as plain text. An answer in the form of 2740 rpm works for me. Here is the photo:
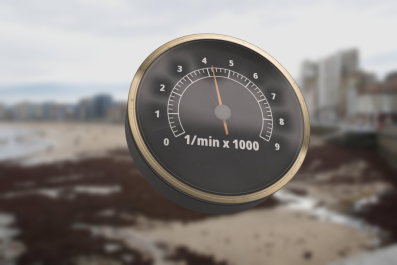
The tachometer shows 4200 rpm
